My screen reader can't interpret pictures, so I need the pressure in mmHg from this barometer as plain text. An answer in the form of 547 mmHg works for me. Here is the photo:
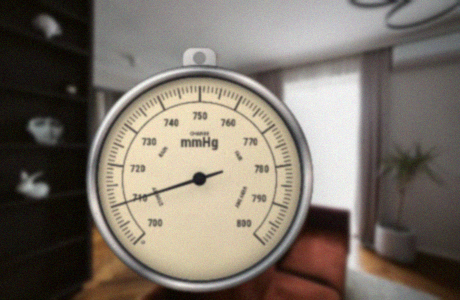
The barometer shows 710 mmHg
